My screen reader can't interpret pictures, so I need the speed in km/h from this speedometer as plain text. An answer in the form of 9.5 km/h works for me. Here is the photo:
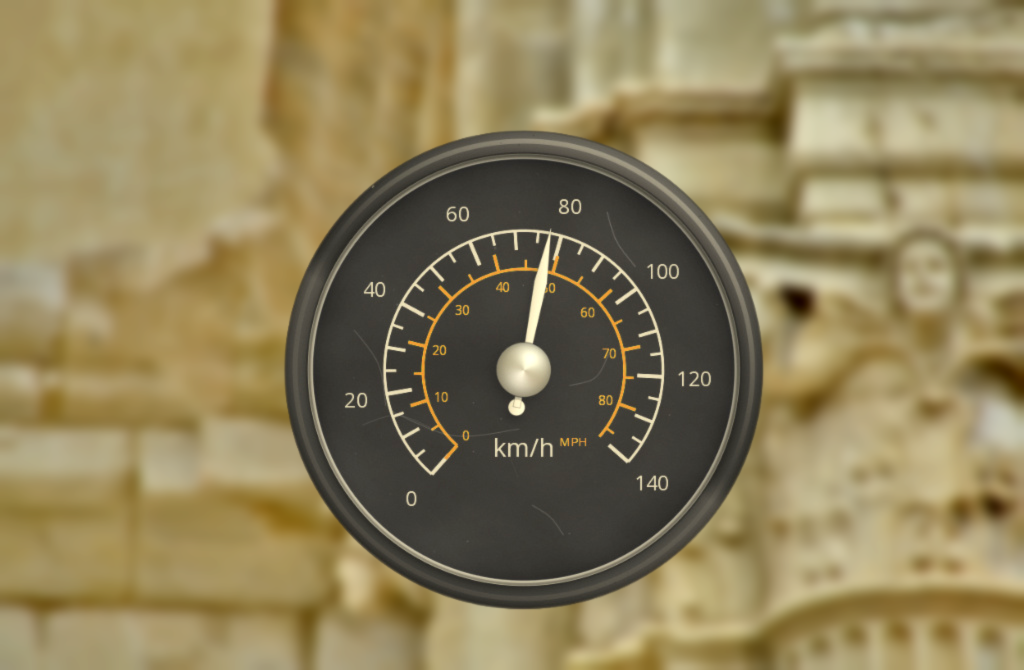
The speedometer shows 77.5 km/h
